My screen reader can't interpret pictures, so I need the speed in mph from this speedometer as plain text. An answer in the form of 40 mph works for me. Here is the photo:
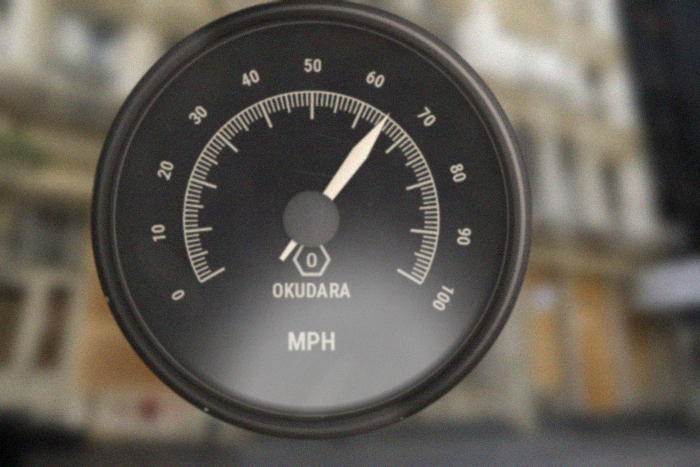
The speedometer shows 65 mph
